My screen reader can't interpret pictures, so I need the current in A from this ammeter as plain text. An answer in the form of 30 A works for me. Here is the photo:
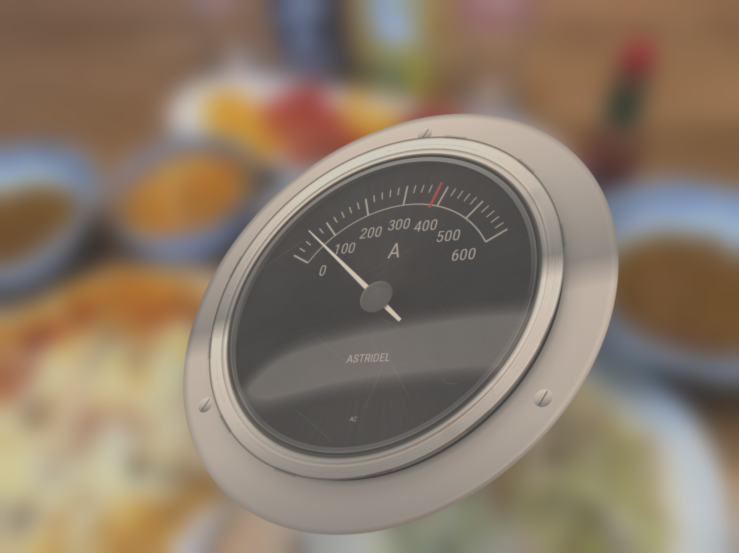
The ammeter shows 60 A
